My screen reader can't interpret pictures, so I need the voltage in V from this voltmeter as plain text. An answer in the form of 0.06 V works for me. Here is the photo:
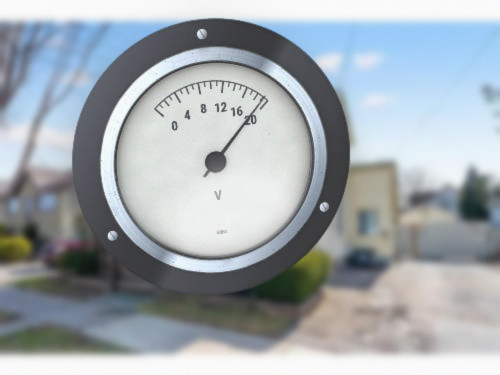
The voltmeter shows 19 V
